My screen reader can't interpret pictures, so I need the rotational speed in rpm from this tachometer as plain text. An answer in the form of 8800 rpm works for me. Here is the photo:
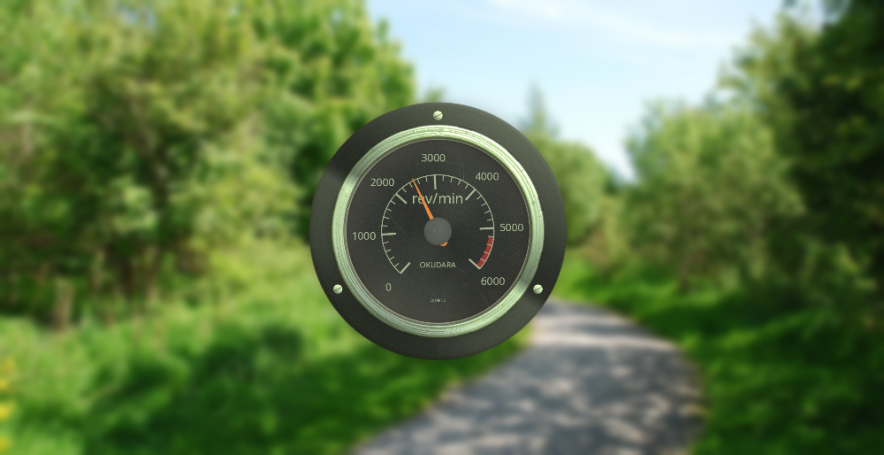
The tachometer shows 2500 rpm
